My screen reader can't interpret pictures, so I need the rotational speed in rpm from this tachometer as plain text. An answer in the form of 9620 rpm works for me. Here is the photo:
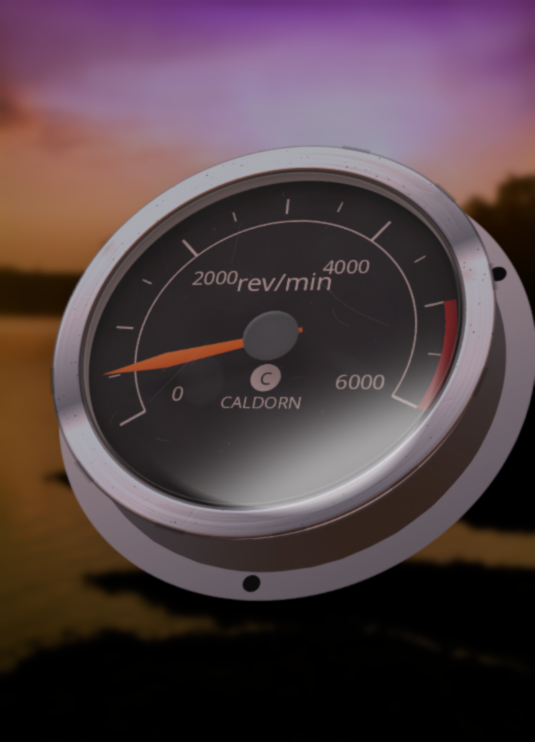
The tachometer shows 500 rpm
